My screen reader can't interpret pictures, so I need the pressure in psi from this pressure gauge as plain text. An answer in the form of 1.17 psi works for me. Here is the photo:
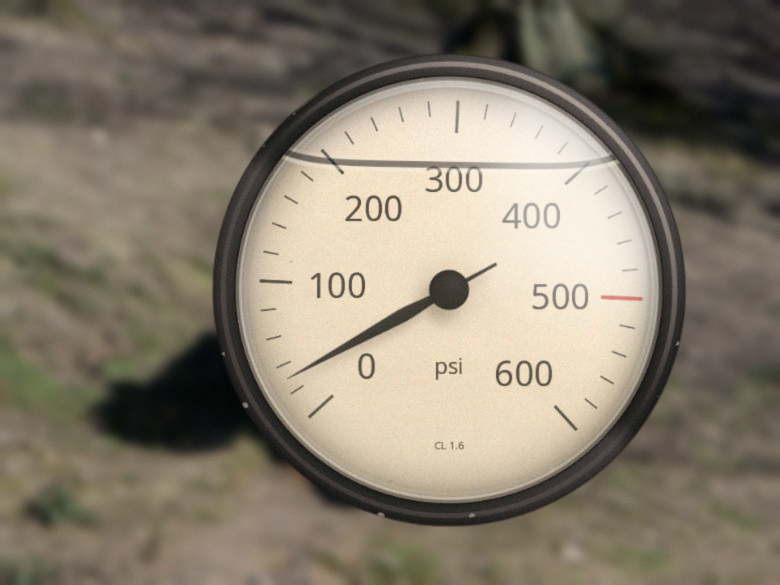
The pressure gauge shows 30 psi
